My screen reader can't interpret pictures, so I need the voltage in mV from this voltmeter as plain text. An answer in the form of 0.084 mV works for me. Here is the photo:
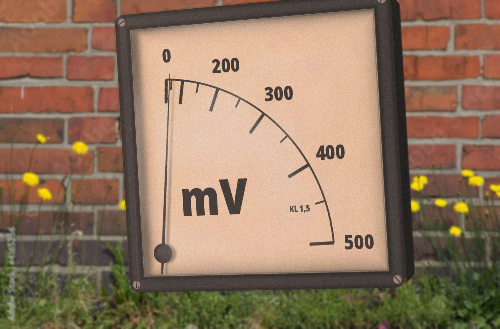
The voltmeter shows 50 mV
